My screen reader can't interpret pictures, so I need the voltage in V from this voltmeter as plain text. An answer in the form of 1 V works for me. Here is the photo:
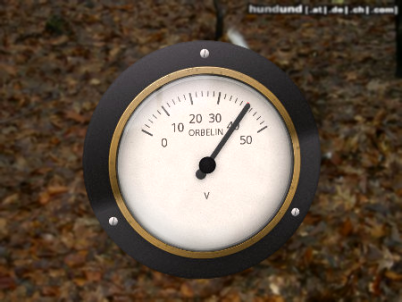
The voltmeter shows 40 V
